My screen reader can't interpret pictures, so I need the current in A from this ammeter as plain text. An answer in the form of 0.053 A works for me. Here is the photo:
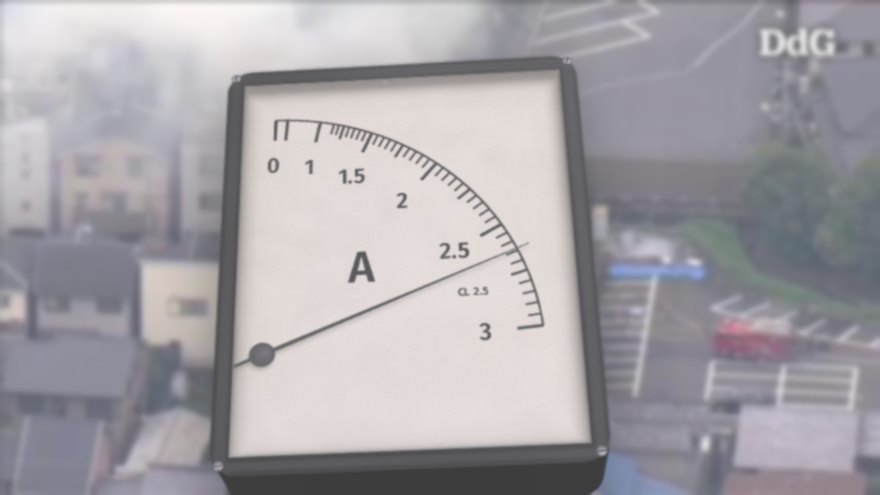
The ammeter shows 2.65 A
